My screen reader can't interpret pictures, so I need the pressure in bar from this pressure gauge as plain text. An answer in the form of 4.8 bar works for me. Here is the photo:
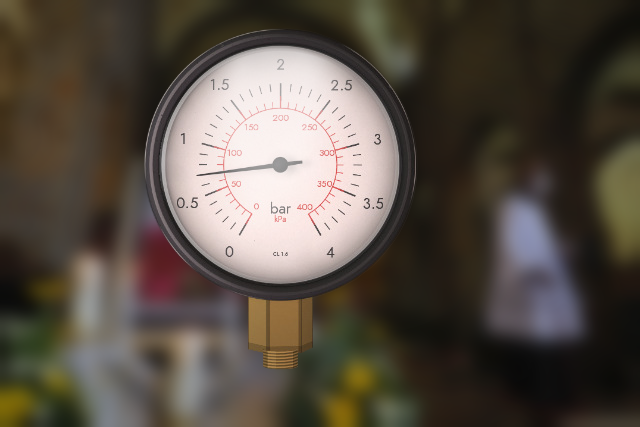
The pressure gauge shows 0.7 bar
